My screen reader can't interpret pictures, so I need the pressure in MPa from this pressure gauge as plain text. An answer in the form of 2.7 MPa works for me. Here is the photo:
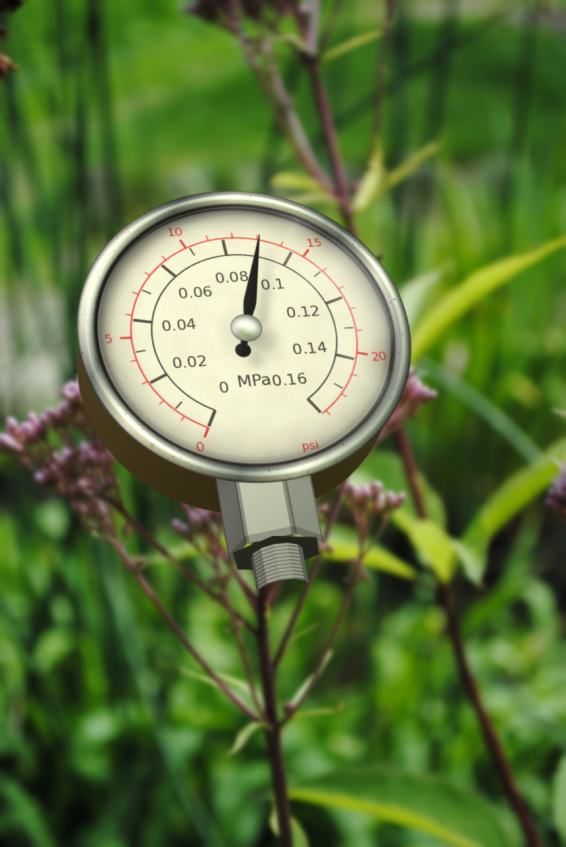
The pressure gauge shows 0.09 MPa
